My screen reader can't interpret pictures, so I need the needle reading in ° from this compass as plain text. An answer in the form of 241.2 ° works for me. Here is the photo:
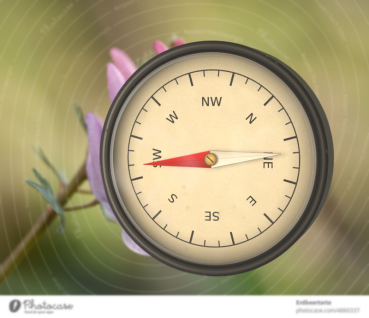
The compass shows 220 °
